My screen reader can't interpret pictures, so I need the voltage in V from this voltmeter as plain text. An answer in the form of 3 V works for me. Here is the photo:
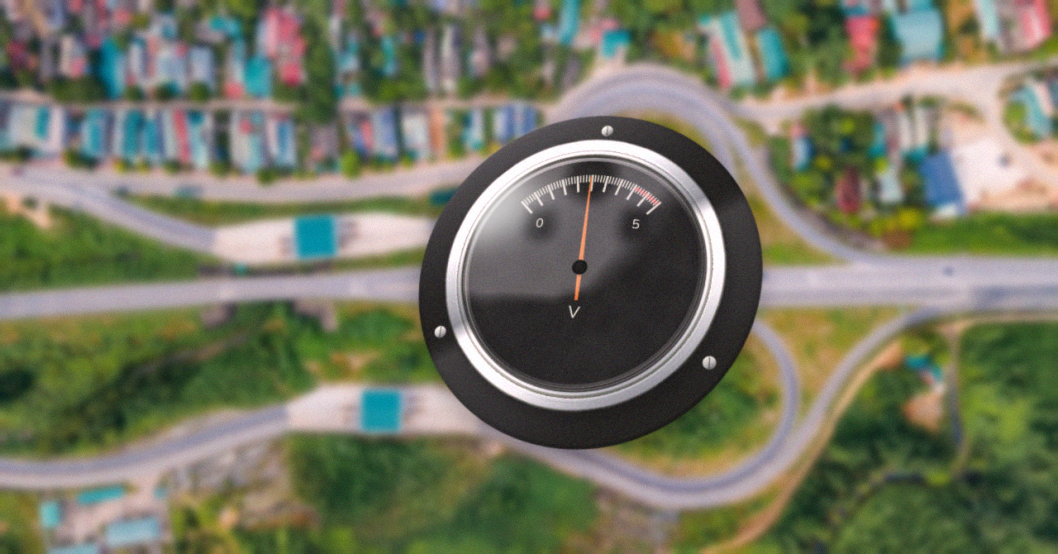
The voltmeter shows 2.5 V
